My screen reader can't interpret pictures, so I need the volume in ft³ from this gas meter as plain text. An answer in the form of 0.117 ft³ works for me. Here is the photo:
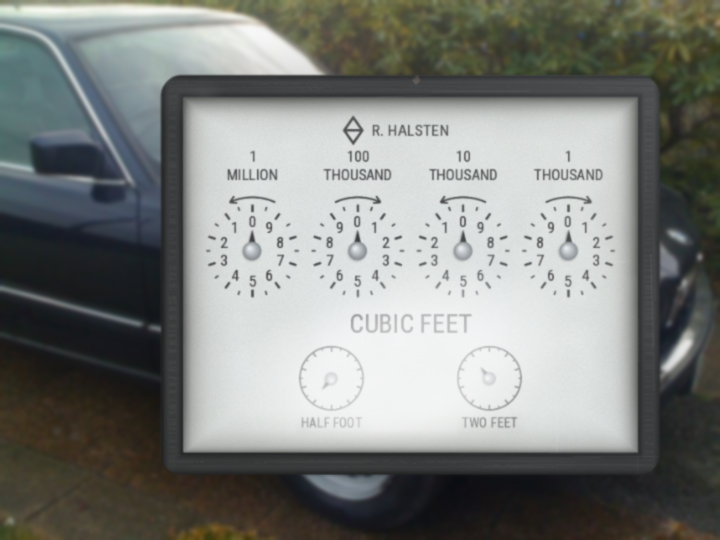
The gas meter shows 0 ft³
